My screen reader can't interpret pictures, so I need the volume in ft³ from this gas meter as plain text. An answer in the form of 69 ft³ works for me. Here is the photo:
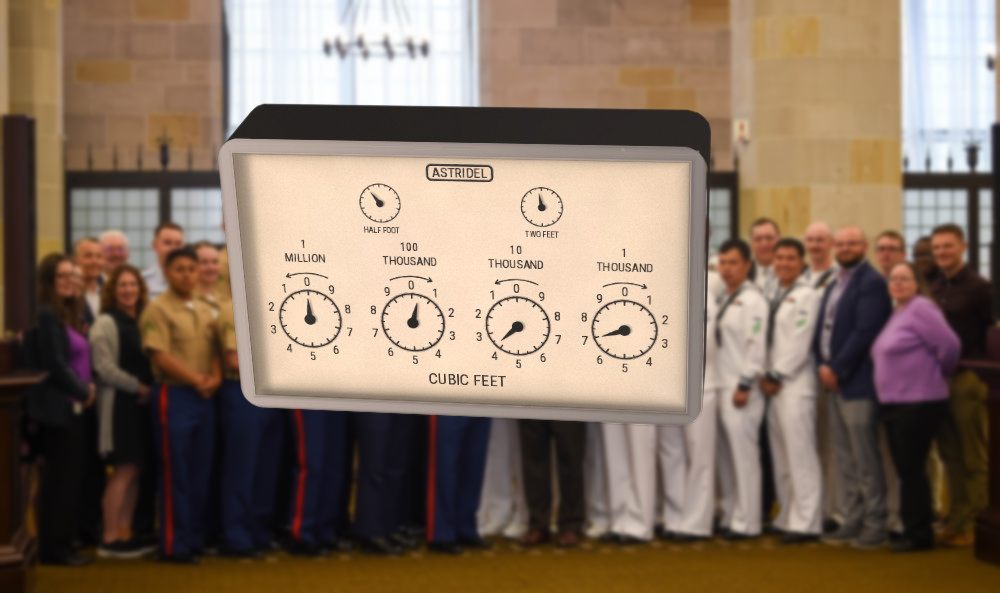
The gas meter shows 3700 ft³
